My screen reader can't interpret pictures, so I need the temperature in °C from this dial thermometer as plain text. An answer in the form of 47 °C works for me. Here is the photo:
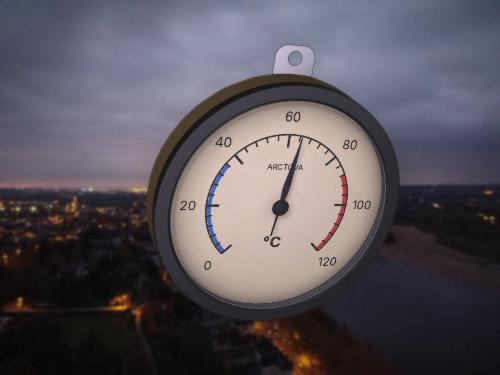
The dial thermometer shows 64 °C
